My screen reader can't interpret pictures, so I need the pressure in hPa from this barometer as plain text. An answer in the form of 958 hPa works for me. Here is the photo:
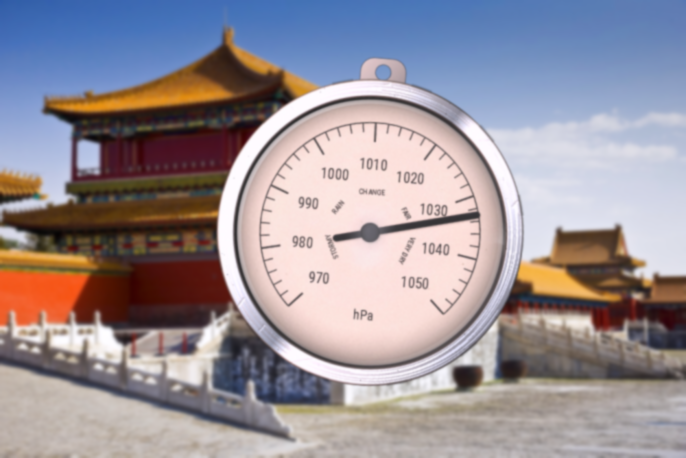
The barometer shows 1033 hPa
